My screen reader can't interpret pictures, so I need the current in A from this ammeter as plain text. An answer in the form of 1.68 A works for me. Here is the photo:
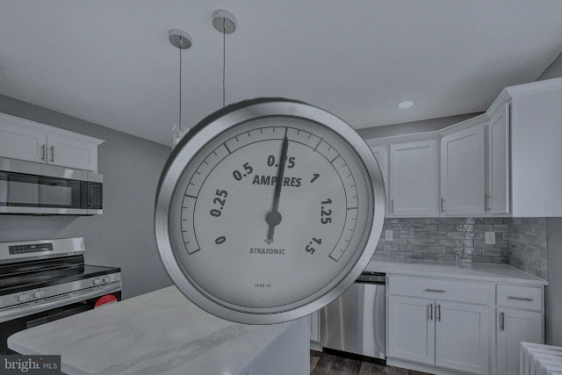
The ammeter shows 0.75 A
